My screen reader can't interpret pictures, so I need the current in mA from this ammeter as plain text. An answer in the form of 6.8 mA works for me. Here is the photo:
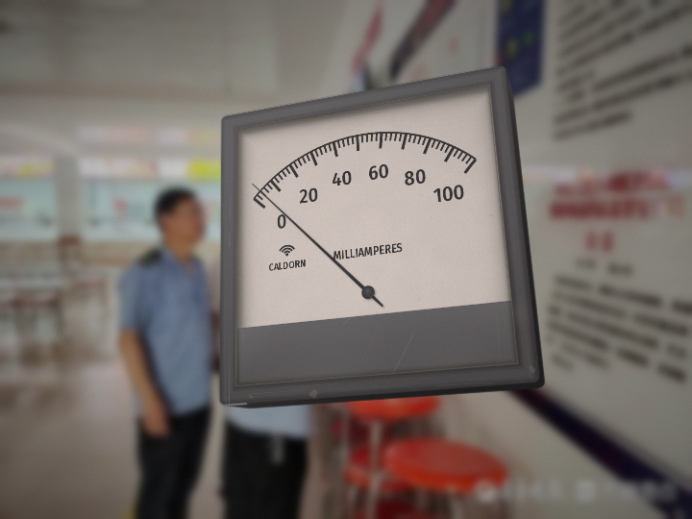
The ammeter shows 4 mA
